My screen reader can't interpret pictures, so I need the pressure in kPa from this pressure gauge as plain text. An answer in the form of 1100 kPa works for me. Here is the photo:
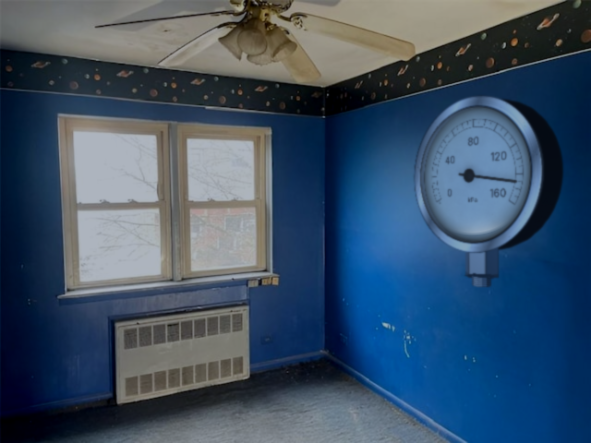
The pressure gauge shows 145 kPa
